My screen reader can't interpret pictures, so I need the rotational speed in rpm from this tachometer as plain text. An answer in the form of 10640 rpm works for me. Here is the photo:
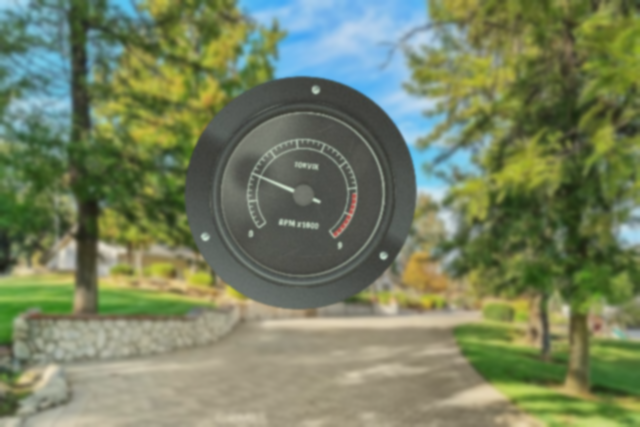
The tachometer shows 2000 rpm
